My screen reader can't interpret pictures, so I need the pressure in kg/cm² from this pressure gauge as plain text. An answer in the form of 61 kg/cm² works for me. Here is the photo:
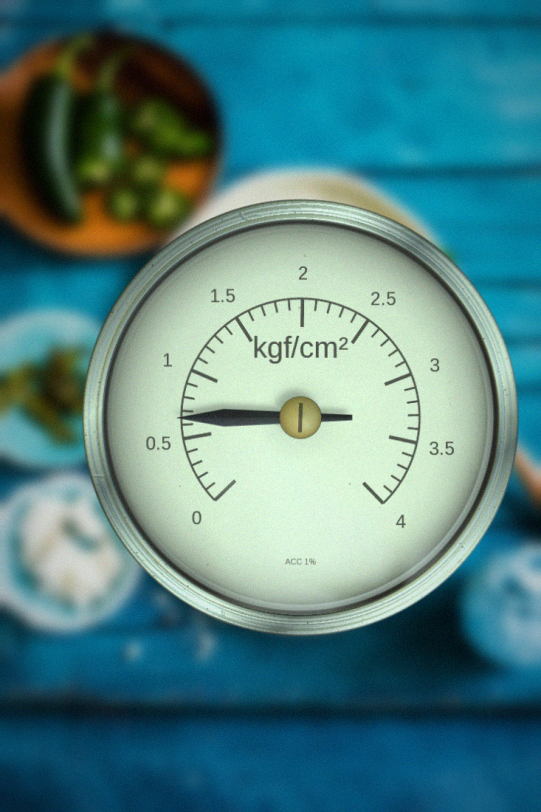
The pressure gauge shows 0.65 kg/cm²
